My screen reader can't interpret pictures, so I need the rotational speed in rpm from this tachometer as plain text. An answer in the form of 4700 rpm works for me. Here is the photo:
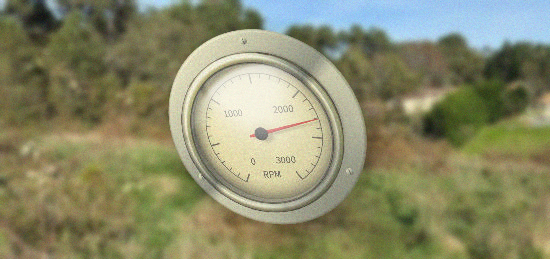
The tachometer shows 2300 rpm
